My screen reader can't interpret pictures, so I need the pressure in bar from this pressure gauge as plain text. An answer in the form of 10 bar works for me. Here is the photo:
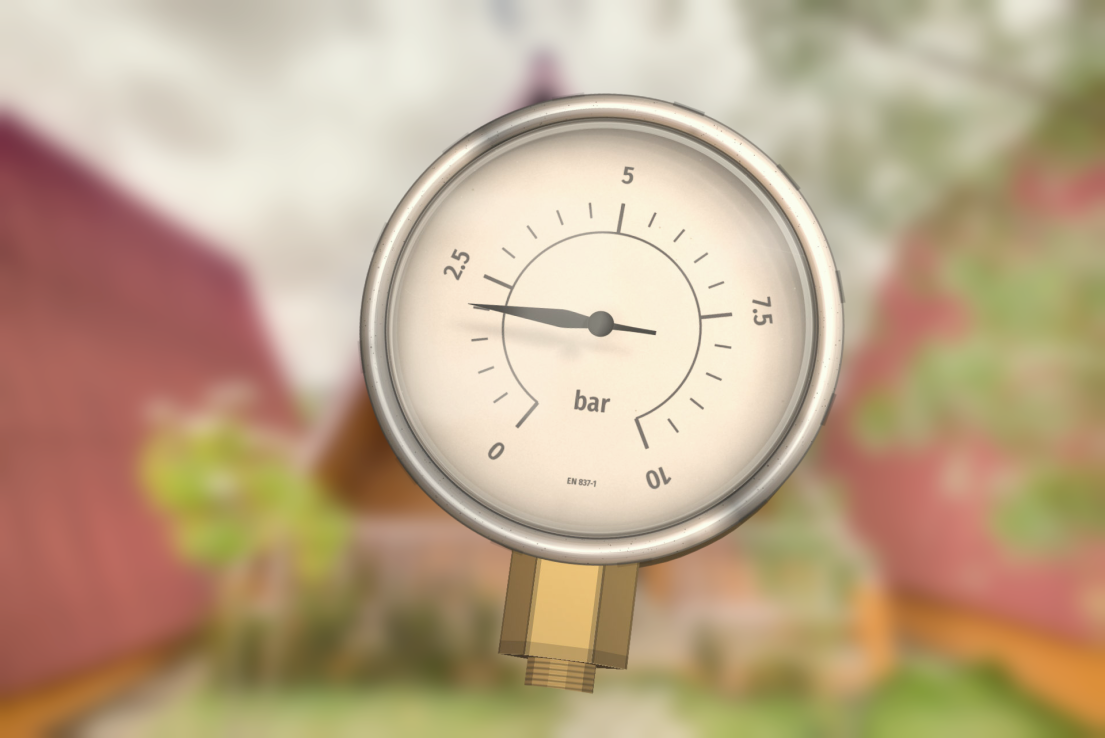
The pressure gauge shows 2 bar
